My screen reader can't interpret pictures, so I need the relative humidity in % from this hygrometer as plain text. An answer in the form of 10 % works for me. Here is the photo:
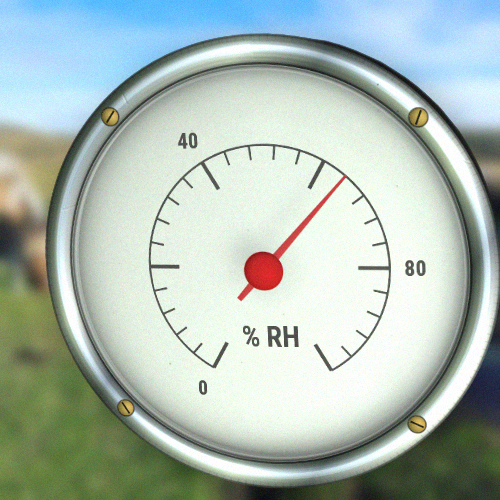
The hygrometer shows 64 %
